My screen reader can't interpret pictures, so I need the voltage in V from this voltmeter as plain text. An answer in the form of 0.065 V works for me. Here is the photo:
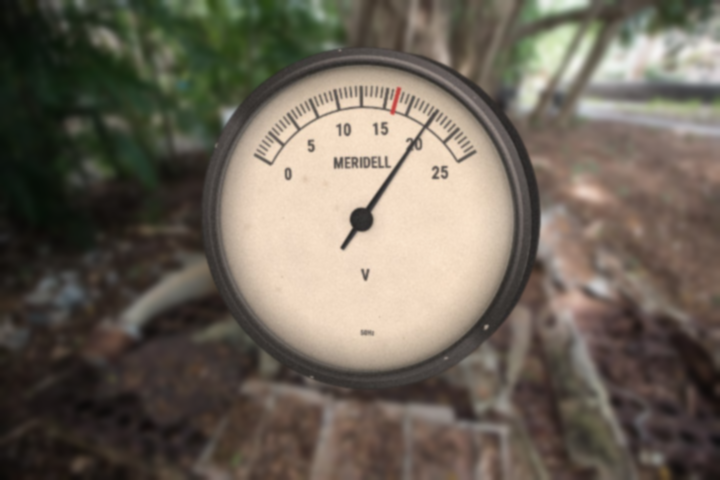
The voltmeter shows 20 V
